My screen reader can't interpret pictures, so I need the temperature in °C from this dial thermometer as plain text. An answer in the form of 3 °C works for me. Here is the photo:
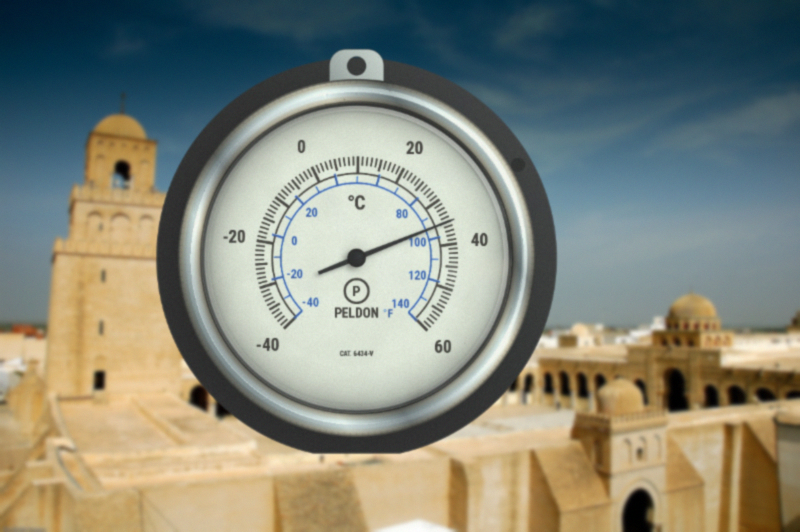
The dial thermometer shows 35 °C
